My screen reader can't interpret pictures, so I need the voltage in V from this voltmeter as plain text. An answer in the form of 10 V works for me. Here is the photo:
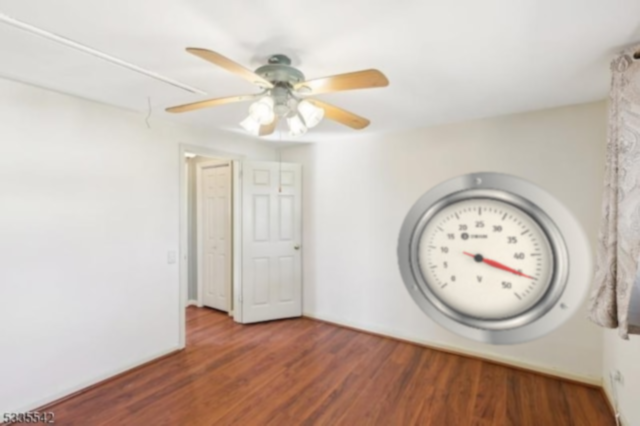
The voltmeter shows 45 V
